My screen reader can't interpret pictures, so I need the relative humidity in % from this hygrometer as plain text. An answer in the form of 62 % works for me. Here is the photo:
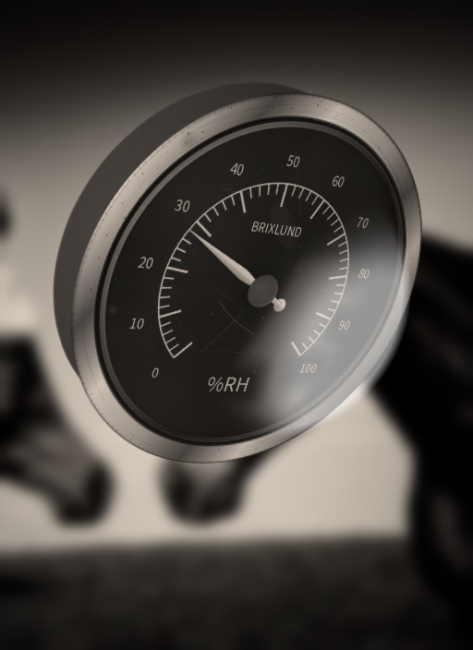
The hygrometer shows 28 %
